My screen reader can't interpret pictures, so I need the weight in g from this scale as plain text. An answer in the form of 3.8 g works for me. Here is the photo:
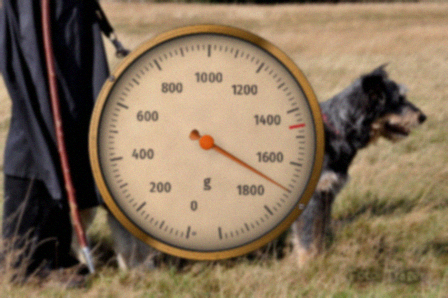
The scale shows 1700 g
